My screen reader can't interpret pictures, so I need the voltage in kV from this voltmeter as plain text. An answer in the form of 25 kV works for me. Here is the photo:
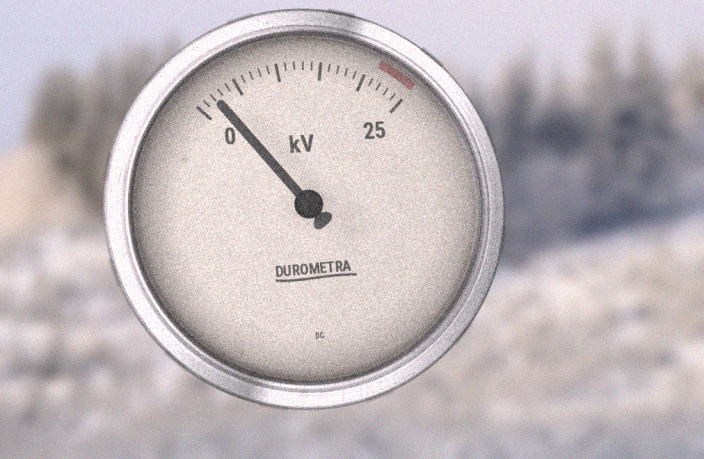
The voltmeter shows 2 kV
